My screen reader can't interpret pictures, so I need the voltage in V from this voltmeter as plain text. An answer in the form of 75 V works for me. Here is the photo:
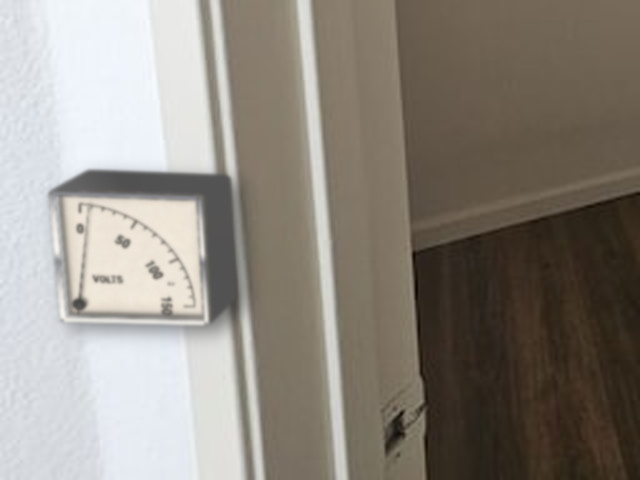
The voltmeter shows 10 V
